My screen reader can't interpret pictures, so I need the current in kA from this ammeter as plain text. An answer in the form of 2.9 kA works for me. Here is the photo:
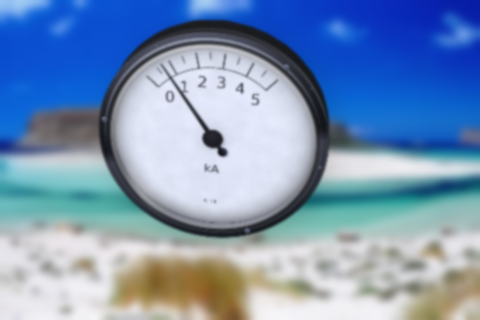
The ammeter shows 0.75 kA
